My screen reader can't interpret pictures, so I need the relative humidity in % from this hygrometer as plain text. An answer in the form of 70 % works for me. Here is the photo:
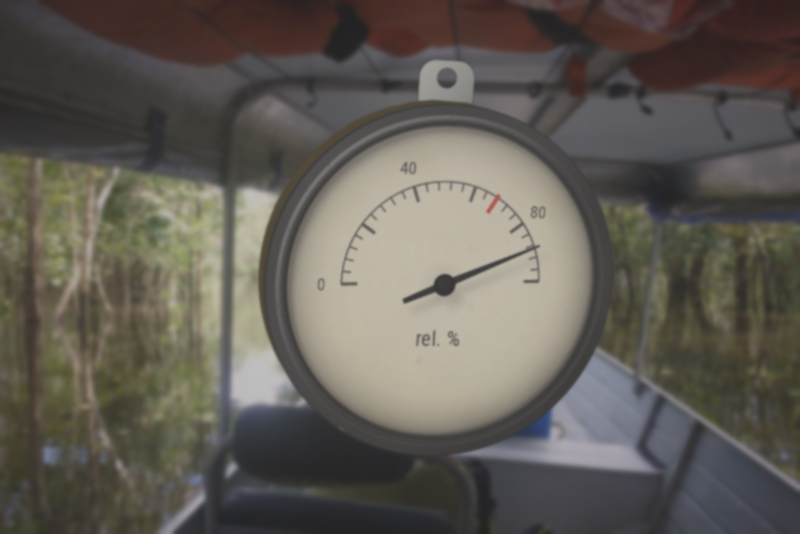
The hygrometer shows 88 %
